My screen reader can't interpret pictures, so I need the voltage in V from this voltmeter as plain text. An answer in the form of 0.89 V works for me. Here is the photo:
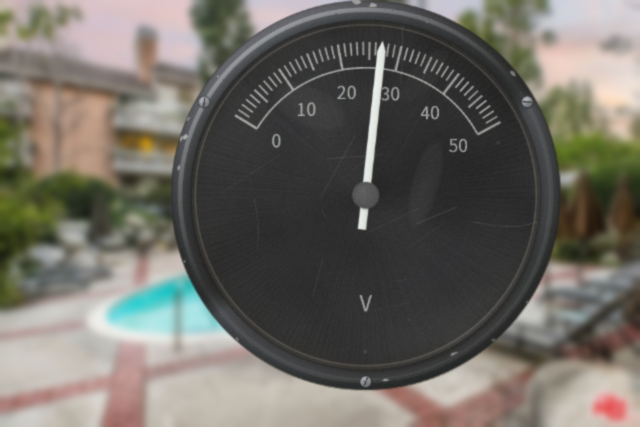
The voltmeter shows 27 V
